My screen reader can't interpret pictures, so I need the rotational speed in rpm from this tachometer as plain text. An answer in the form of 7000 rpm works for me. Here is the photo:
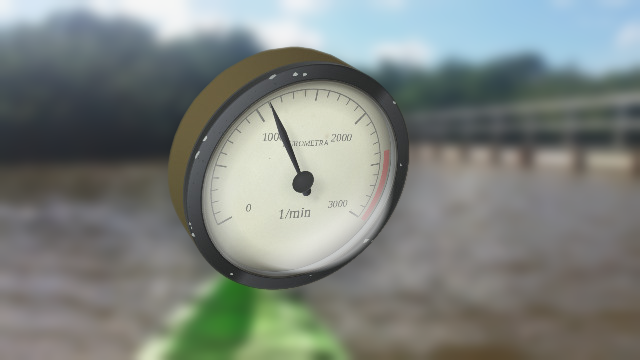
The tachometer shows 1100 rpm
